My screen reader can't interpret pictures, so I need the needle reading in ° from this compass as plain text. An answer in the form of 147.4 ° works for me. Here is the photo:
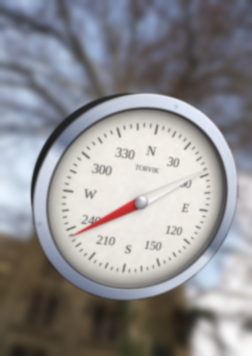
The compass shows 235 °
